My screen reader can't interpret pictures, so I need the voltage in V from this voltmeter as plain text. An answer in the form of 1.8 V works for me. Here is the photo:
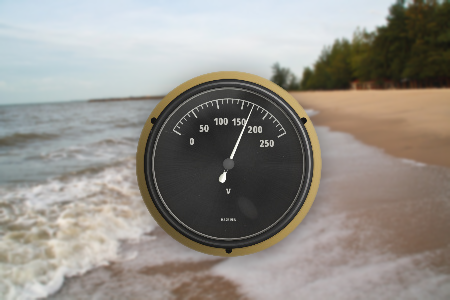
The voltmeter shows 170 V
